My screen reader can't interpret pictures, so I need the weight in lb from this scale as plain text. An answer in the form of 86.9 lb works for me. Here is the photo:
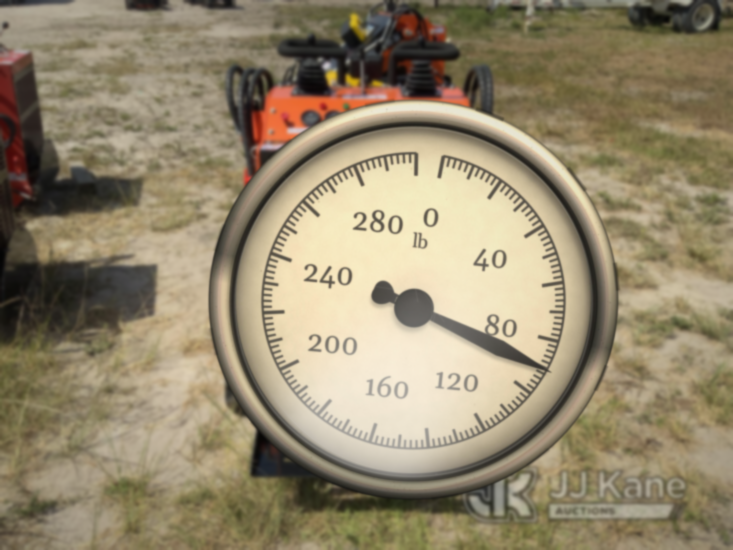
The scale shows 90 lb
